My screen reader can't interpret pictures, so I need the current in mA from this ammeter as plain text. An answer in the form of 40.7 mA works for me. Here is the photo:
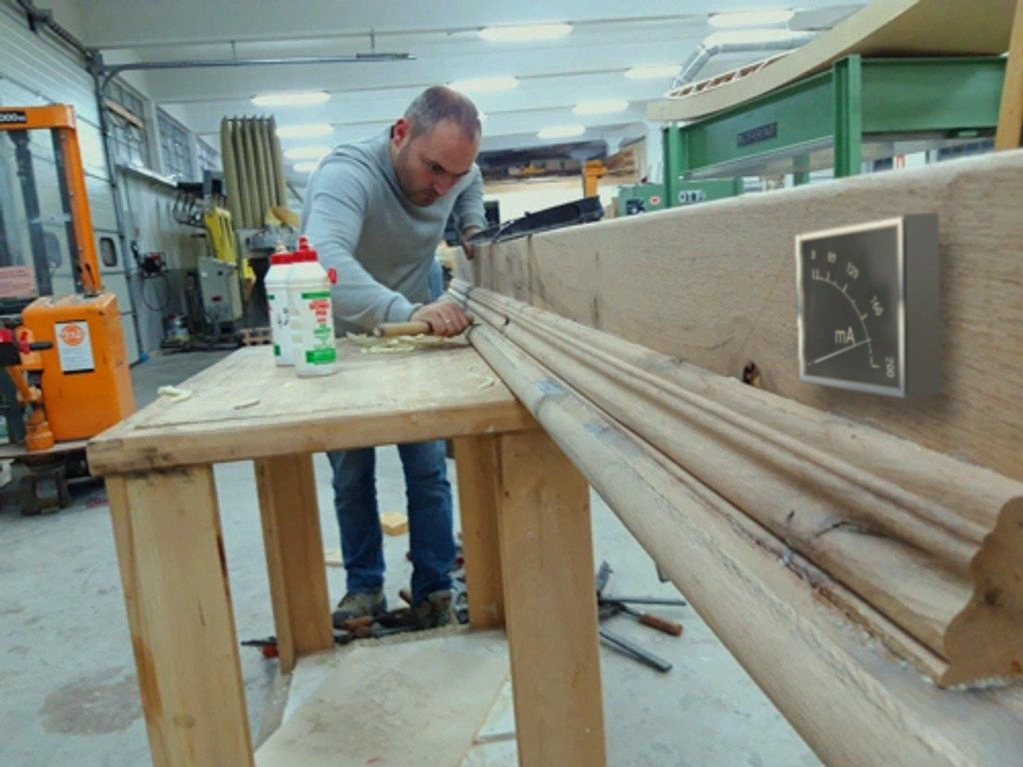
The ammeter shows 180 mA
